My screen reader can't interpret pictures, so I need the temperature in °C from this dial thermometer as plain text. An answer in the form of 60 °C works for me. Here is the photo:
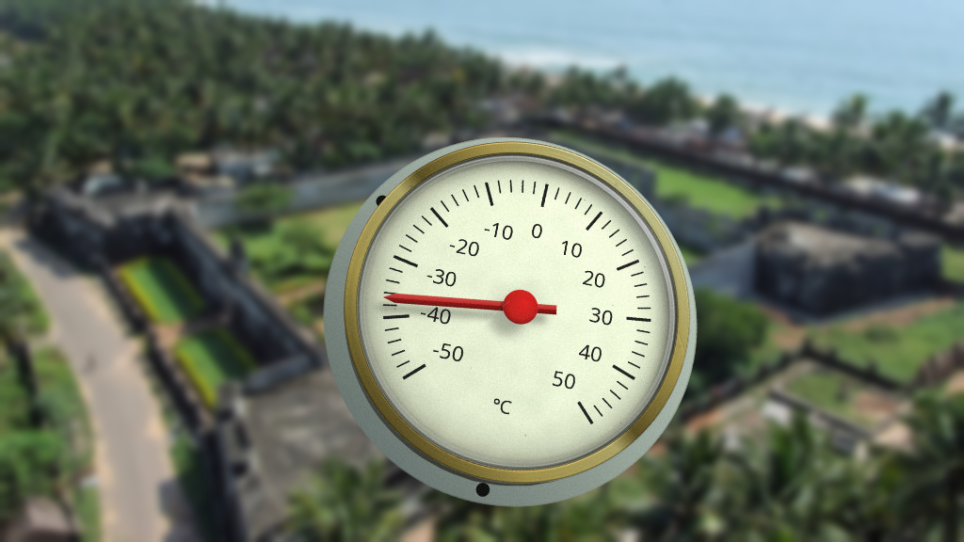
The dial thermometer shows -37 °C
